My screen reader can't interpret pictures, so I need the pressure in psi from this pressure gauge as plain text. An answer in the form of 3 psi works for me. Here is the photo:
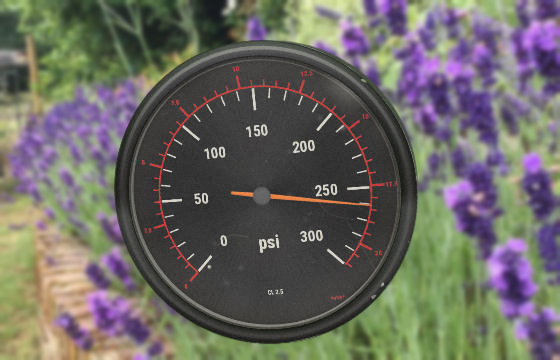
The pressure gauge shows 260 psi
